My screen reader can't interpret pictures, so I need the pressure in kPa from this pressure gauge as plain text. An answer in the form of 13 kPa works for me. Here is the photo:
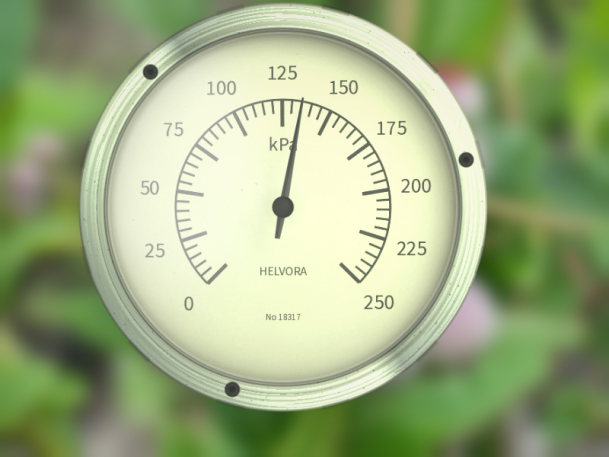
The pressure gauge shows 135 kPa
